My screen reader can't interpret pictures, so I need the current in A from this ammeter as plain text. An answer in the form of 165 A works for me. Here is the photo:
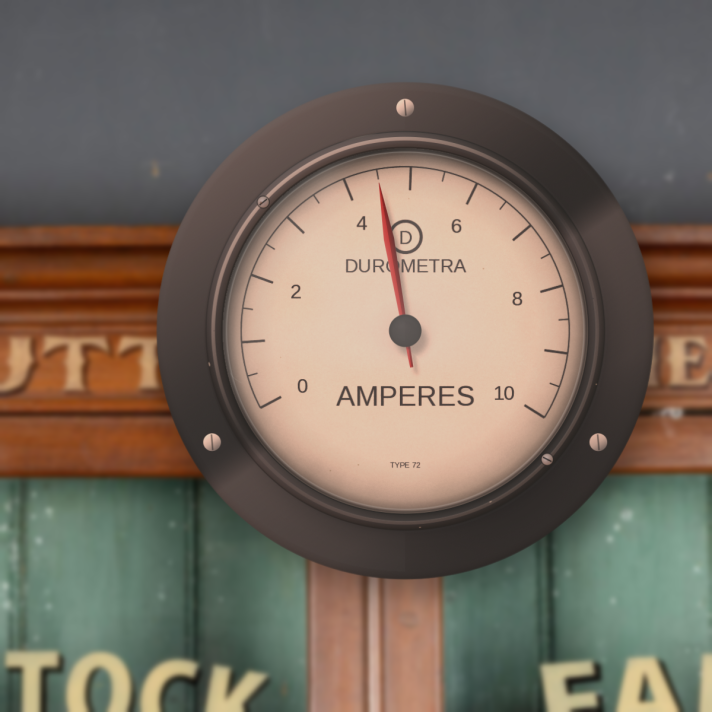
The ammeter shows 4.5 A
